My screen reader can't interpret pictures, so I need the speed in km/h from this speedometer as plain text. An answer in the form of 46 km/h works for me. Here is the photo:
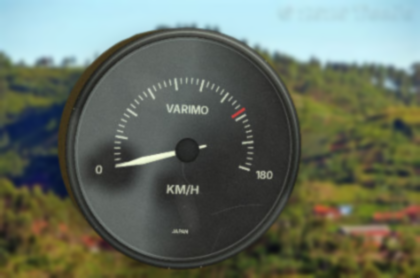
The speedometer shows 0 km/h
